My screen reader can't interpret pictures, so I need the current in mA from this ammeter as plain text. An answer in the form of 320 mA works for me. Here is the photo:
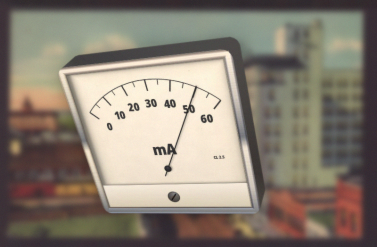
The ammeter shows 50 mA
